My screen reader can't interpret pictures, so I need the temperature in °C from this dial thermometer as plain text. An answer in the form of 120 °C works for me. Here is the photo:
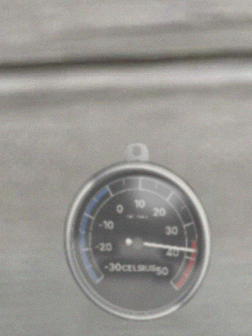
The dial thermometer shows 37.5 °C
